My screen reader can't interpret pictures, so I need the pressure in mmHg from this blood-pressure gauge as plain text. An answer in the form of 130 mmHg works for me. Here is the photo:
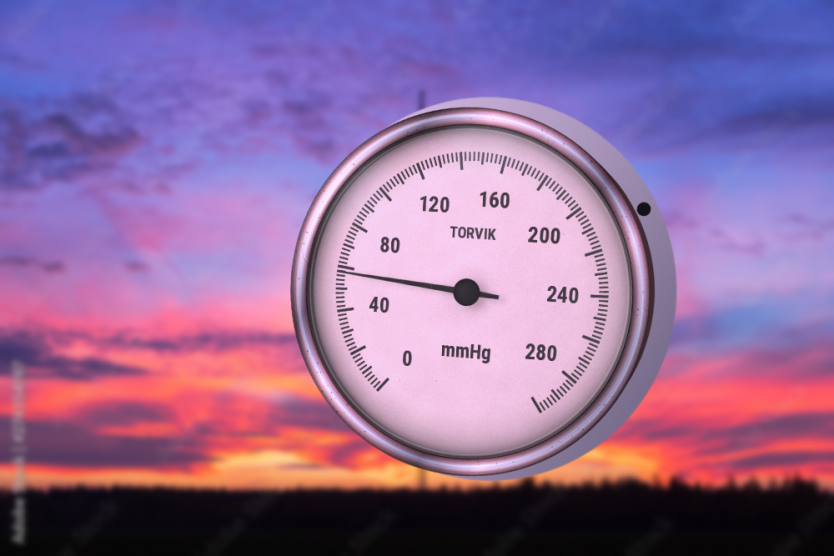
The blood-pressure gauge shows 58 mmHg
